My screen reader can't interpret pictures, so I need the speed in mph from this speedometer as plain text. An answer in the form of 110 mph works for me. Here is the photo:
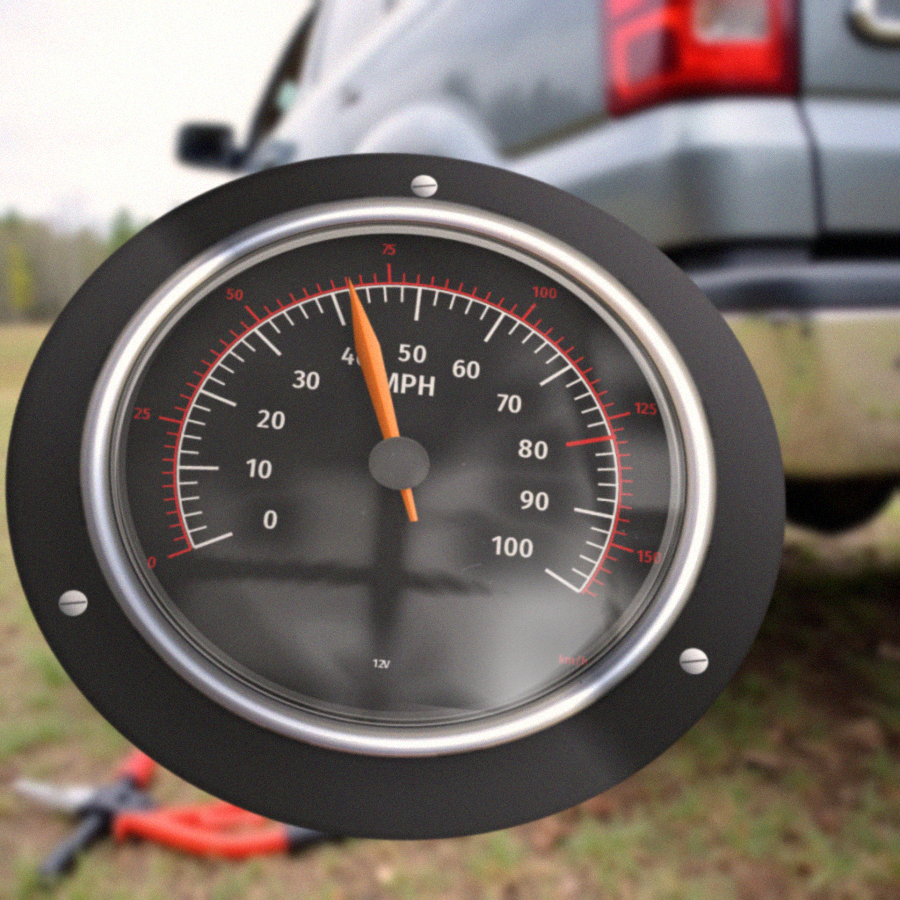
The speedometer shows 42 mph
